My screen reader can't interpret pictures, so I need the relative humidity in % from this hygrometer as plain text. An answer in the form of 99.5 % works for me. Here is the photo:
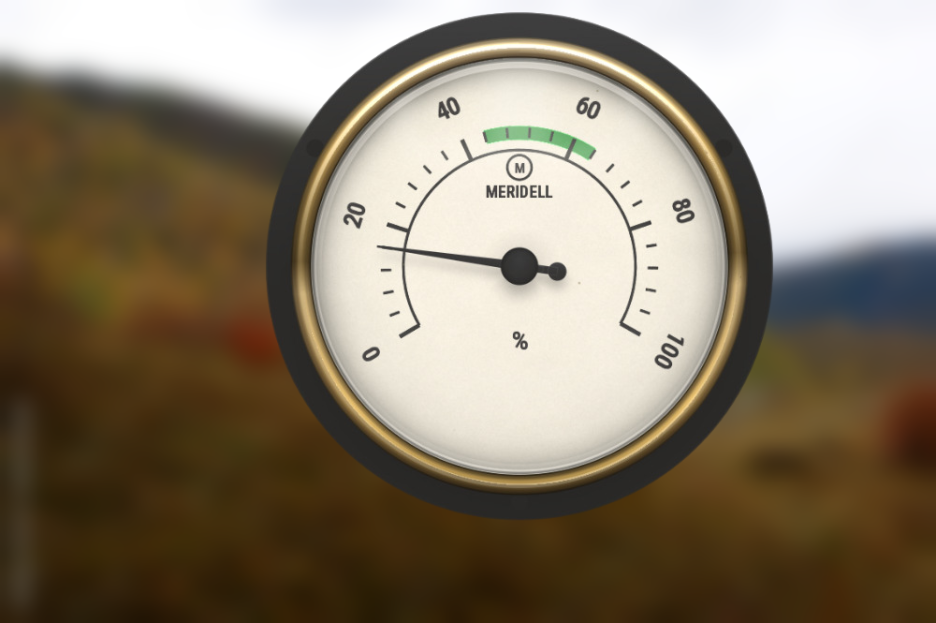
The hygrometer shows 16 %
